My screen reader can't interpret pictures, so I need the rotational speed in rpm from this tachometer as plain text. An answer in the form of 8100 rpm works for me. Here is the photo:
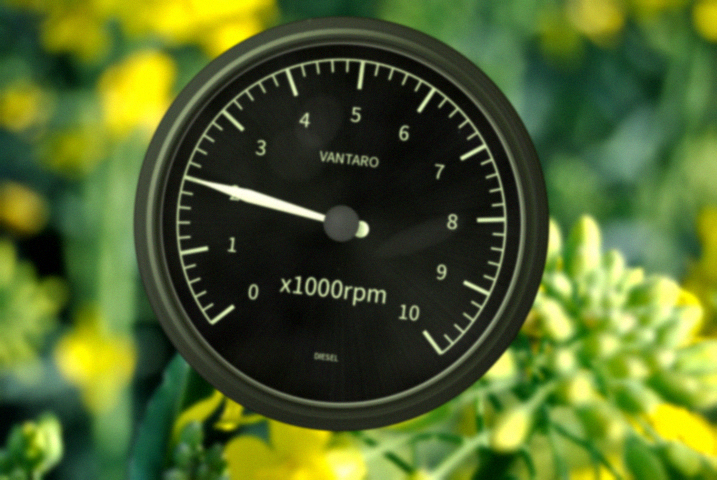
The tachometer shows 2000 rpm
